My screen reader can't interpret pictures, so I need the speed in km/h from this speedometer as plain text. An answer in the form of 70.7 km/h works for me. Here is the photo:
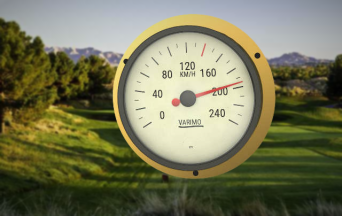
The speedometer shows 195 km/h
